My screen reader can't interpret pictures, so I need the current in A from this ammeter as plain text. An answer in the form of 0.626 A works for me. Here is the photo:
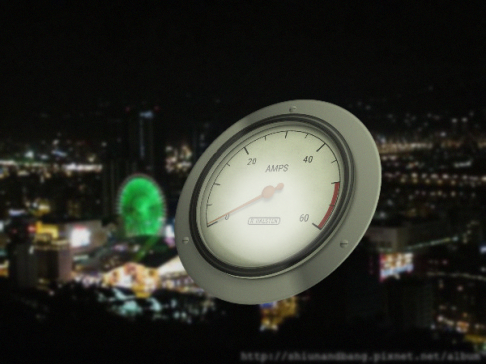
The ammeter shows 0 A
